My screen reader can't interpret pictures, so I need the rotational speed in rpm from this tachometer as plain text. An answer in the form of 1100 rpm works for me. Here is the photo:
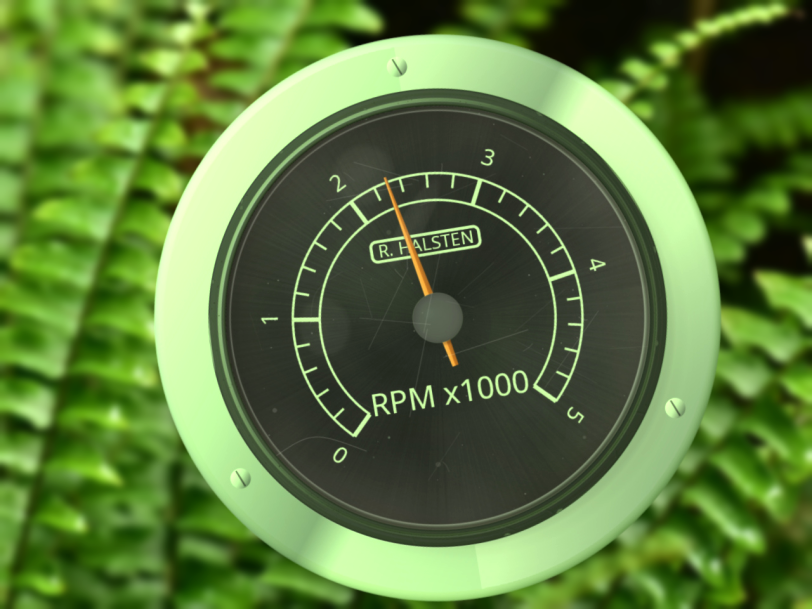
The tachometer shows 2300 rpm
